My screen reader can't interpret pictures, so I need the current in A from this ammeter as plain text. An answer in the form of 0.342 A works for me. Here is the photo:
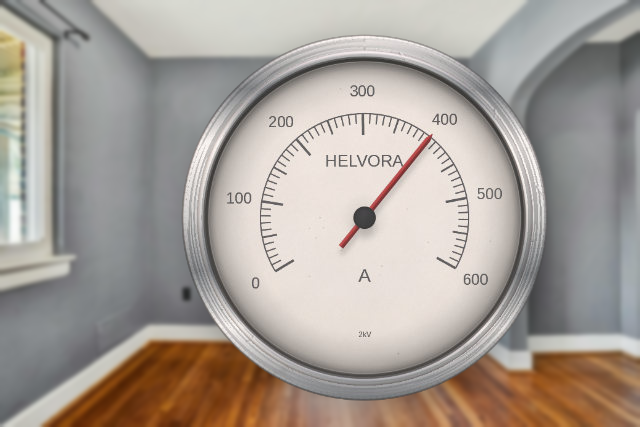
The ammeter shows 400 A
